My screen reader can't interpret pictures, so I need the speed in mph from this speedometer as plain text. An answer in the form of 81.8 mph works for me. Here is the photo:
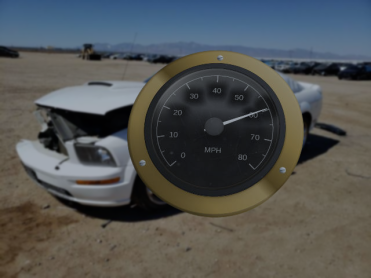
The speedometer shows 60 mph
